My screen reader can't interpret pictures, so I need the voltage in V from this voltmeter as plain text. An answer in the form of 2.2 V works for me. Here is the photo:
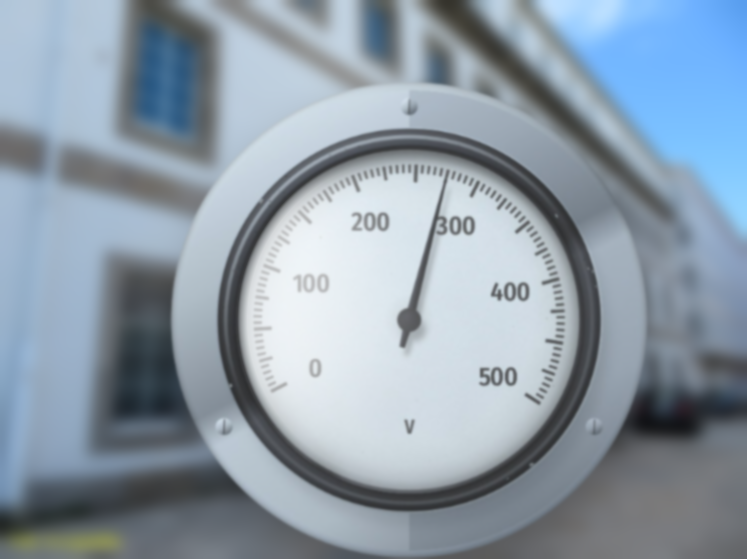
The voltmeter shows 275 V
